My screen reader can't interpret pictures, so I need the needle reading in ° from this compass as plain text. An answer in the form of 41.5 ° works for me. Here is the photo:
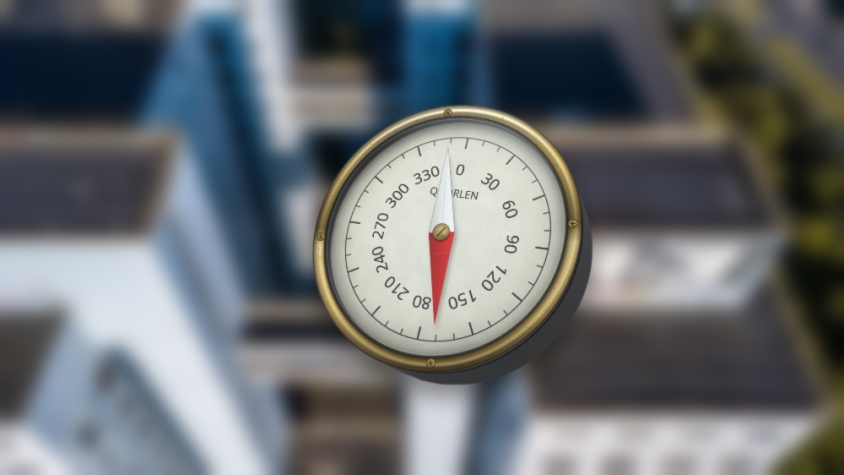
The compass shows 170 °
